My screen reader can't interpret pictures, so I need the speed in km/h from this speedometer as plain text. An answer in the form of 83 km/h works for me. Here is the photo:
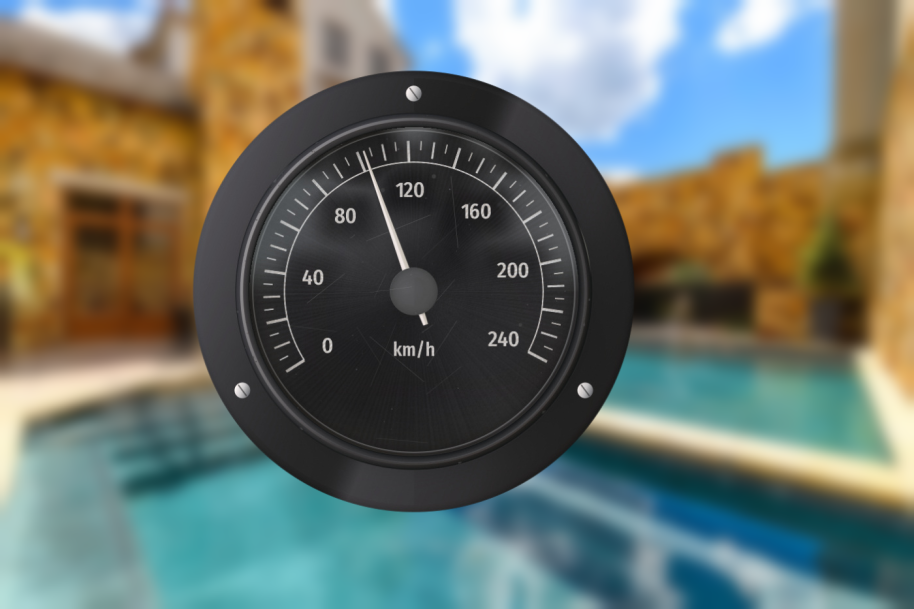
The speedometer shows 102.5 km/h
